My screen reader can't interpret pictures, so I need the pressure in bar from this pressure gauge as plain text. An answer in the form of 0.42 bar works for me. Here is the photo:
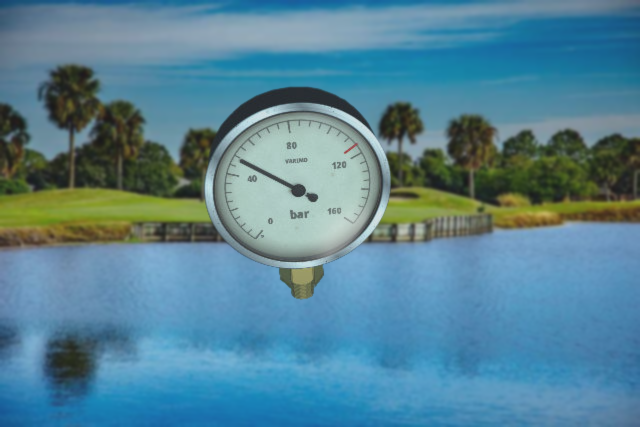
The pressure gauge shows 50 bar
